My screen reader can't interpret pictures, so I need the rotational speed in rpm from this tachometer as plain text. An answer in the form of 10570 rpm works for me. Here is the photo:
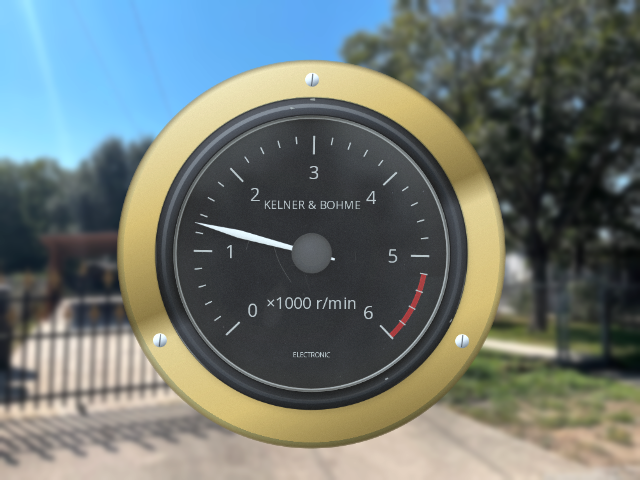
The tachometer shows 1300 rpm
